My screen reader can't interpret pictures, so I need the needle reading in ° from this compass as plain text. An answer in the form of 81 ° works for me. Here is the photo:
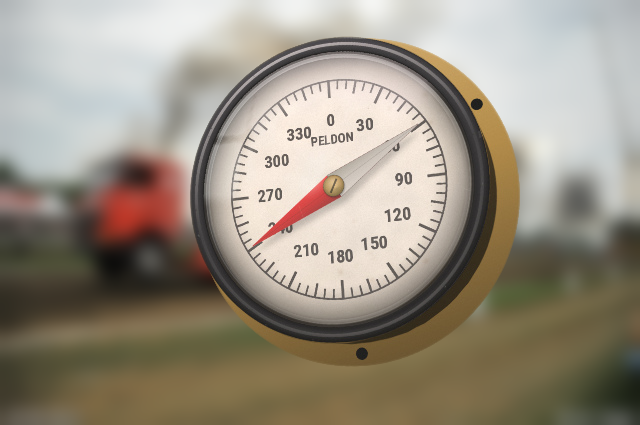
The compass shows 240 °
